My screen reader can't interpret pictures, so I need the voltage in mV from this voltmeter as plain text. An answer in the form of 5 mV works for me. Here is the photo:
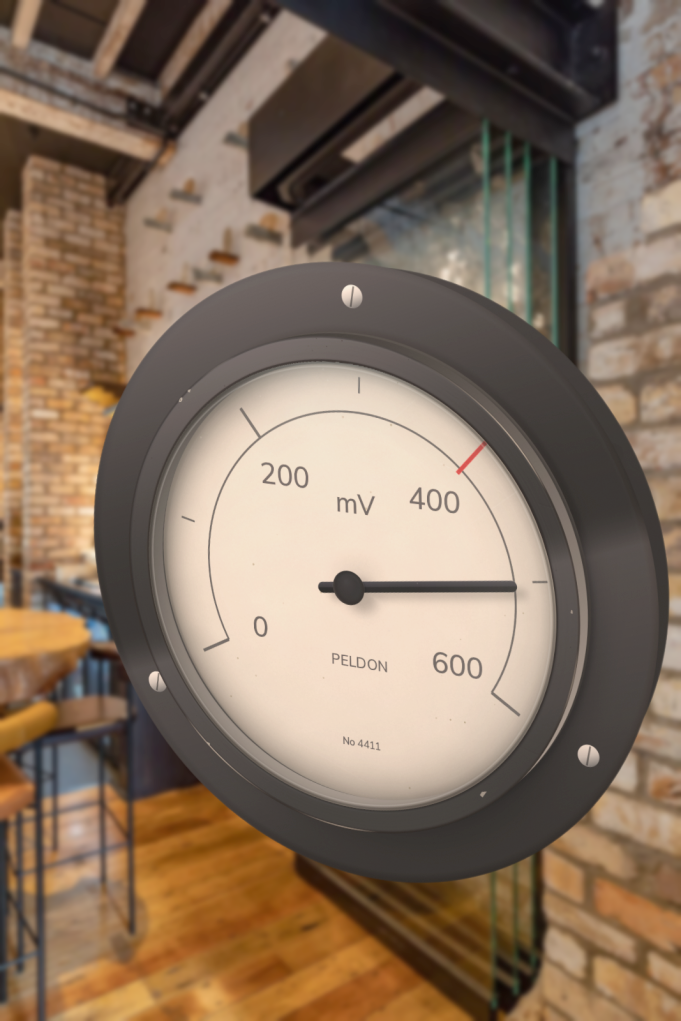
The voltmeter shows 500 mV
